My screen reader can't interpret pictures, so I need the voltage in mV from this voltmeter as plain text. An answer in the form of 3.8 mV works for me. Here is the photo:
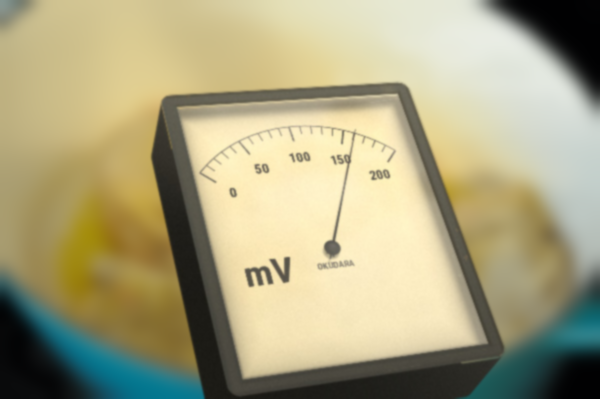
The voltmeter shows 160 mV
